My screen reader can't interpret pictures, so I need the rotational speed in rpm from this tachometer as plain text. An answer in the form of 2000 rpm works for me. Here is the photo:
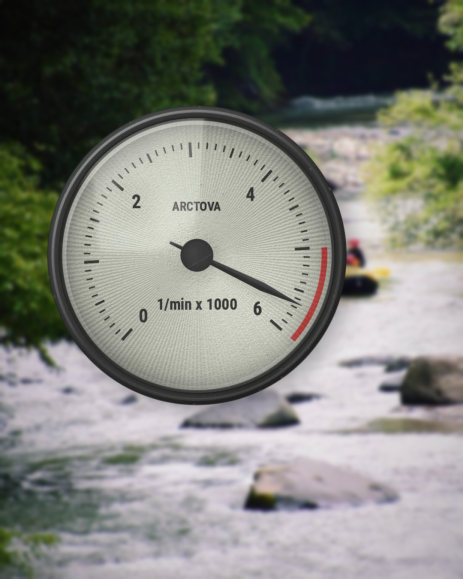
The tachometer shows 5650 rpm
